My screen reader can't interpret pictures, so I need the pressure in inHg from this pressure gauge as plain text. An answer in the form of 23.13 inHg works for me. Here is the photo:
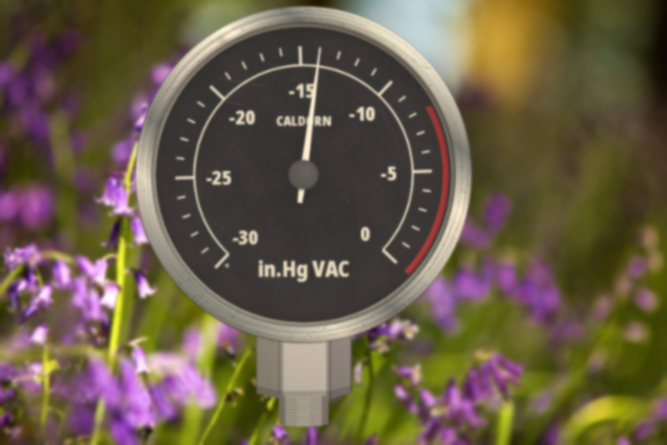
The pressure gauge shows -14 inHg
